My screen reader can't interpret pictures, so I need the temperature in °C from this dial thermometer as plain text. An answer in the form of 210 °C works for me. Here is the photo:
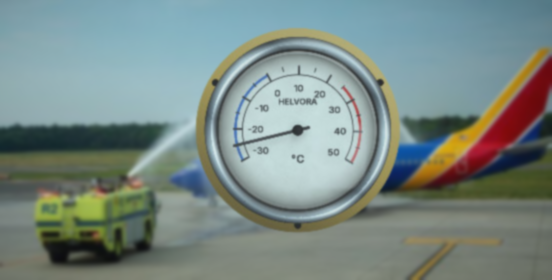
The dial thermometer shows -25 °C
